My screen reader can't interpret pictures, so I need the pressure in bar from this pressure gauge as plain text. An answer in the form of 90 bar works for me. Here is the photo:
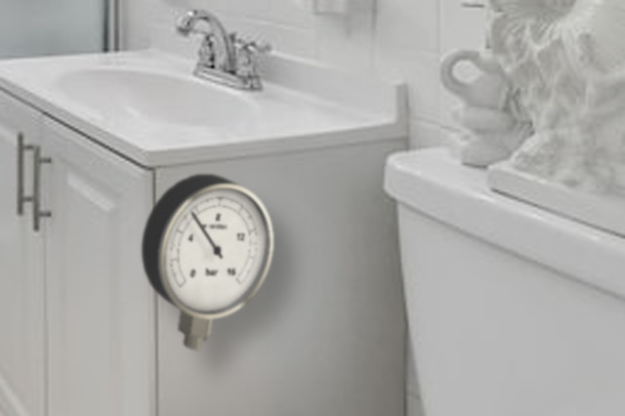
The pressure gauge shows 5.5 bar
